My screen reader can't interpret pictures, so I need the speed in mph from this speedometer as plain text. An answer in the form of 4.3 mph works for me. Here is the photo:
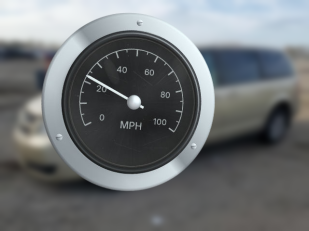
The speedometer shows 22.5 mph
